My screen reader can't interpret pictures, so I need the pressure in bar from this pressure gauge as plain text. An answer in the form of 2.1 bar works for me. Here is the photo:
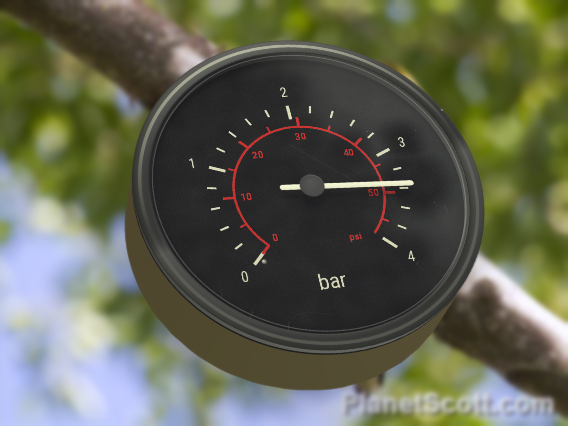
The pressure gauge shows 3.4 bar
